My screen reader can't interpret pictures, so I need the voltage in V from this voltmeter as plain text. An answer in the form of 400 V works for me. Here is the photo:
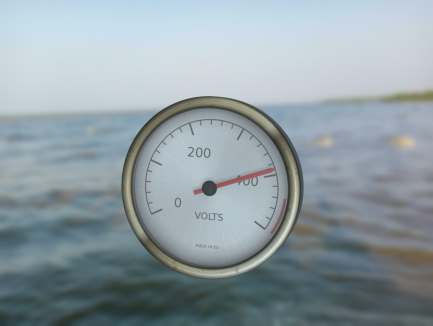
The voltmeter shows 390 V
